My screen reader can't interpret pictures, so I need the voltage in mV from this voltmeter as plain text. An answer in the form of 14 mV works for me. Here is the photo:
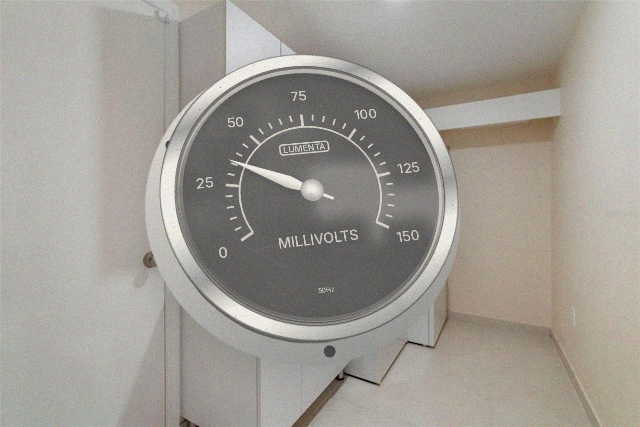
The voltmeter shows 35 mV
